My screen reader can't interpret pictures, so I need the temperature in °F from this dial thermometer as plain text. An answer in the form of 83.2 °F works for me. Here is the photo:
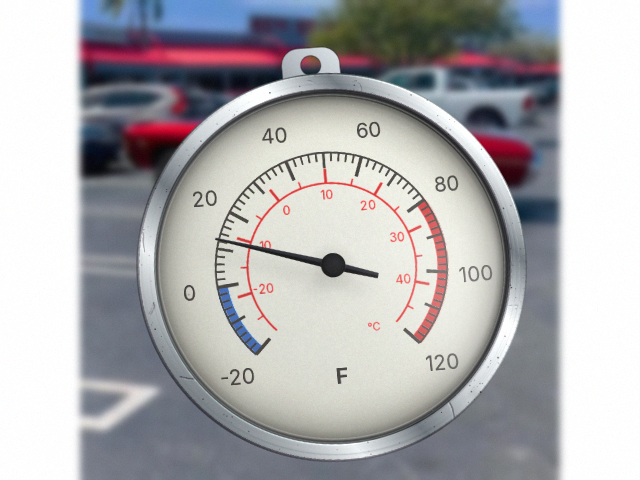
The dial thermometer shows 12 °F
